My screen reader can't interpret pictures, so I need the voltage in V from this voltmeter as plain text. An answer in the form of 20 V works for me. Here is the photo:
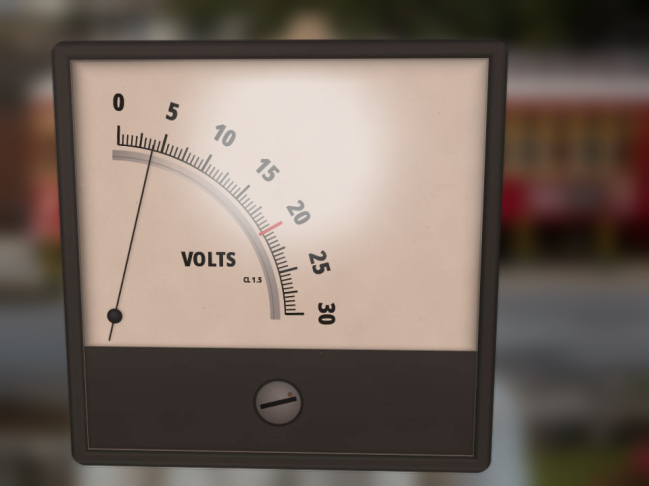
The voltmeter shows 4 V
